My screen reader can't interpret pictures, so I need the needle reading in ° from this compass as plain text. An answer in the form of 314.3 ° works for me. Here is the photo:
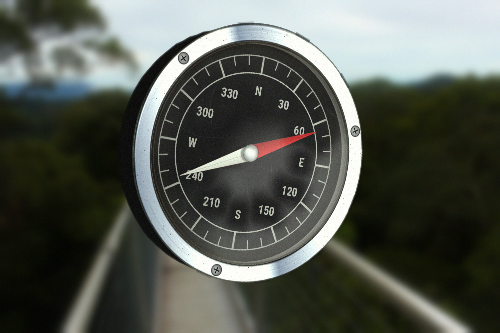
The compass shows 65 °
